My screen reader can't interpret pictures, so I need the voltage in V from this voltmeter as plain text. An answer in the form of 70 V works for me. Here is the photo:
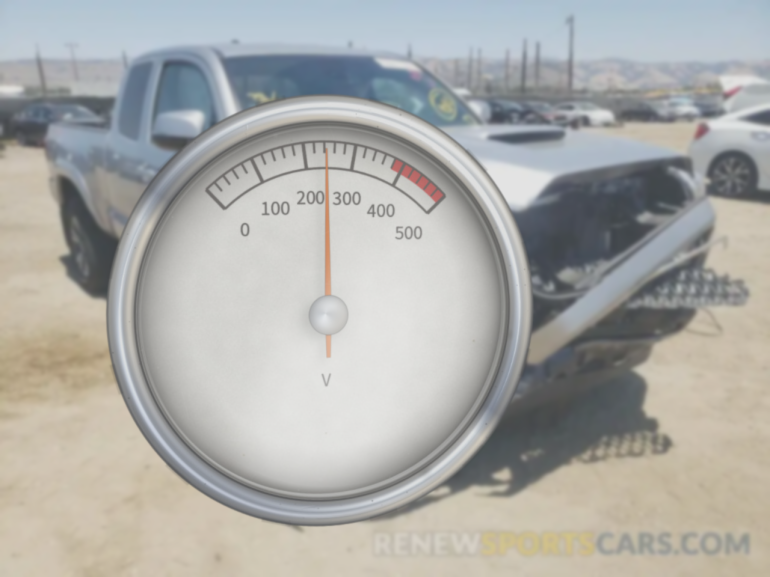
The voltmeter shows 240 V
